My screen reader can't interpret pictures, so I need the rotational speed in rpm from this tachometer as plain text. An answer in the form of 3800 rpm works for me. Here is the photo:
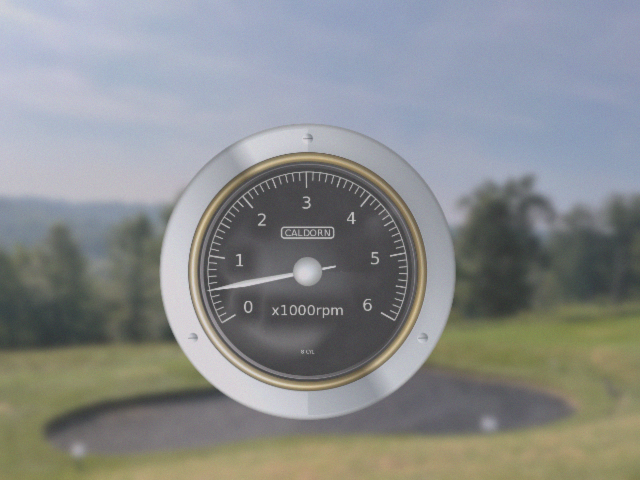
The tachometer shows 500 rpm
